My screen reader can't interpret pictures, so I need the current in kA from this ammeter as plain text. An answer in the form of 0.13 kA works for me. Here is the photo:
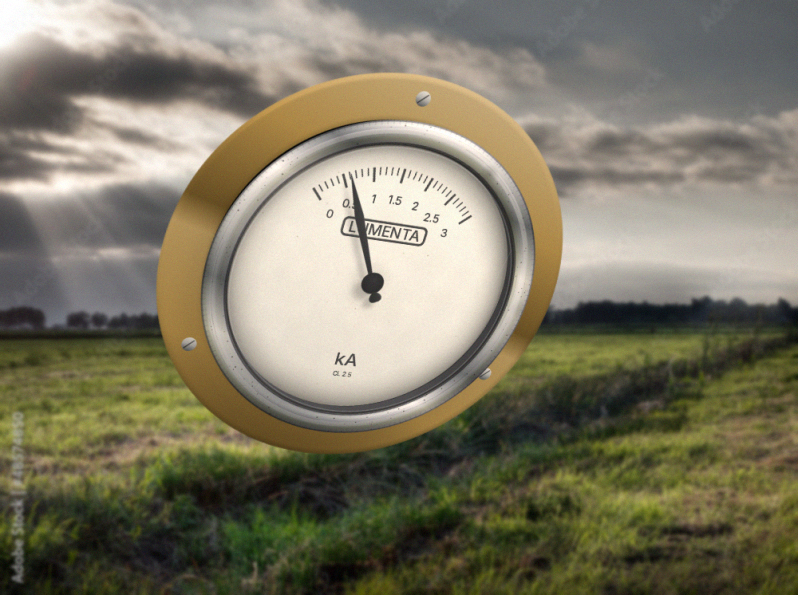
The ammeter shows 0.6 kA
